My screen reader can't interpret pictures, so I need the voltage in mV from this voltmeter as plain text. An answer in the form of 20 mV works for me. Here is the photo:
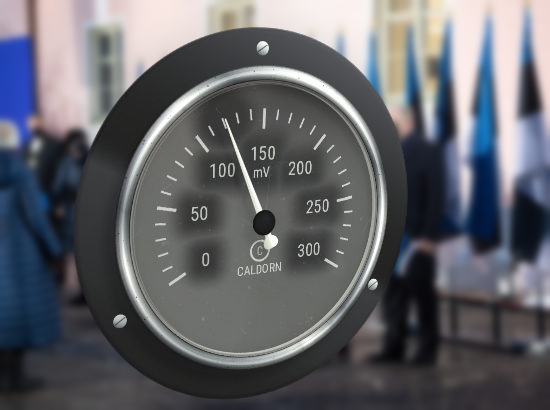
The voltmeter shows 120 mV
